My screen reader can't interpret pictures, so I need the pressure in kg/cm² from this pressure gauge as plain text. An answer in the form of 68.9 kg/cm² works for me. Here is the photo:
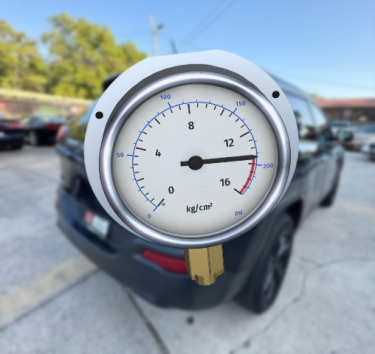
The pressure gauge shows 13.5 kg/cm²
